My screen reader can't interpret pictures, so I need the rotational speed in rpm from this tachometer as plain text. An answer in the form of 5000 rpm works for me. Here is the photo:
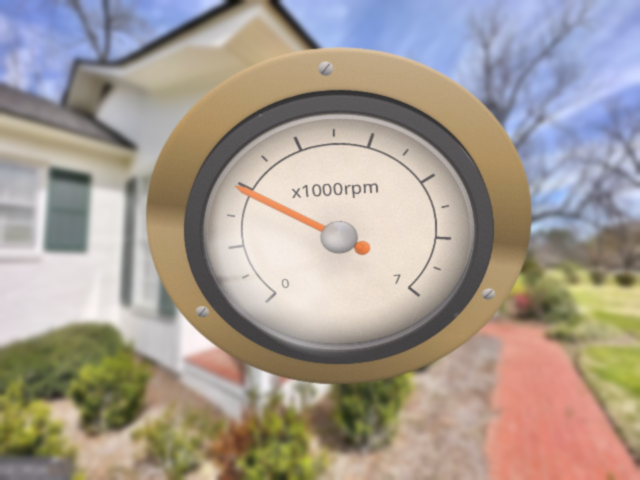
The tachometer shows 2000 rpm
